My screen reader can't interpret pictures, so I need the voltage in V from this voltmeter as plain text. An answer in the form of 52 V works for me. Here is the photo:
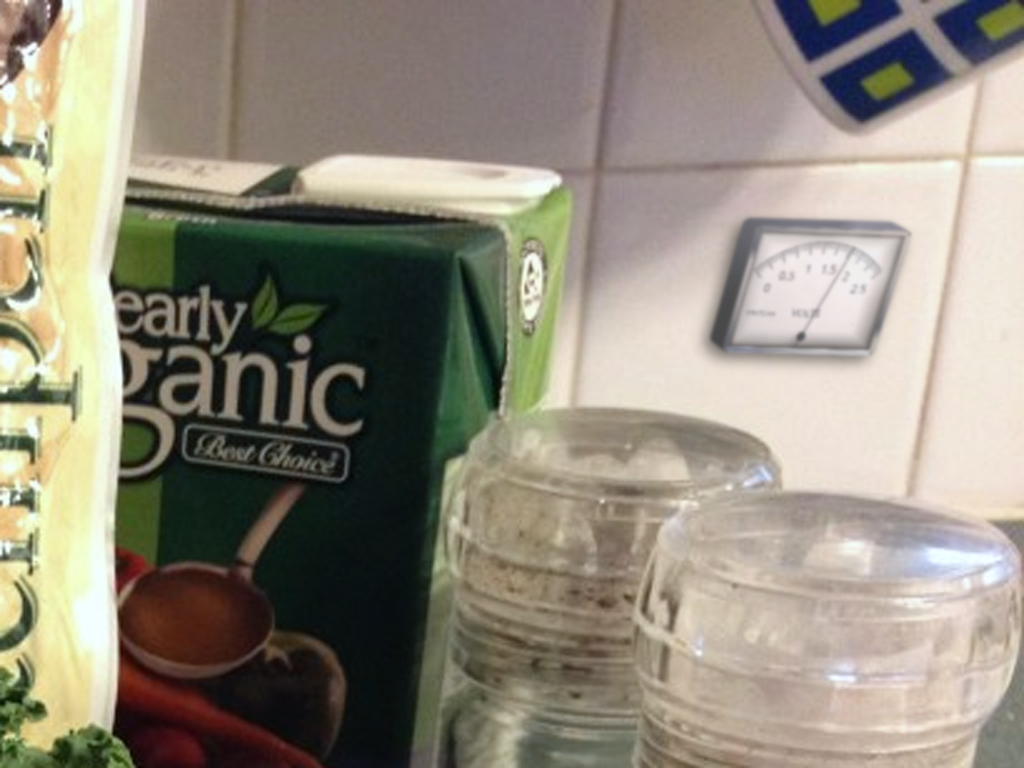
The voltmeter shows 1.75 V
